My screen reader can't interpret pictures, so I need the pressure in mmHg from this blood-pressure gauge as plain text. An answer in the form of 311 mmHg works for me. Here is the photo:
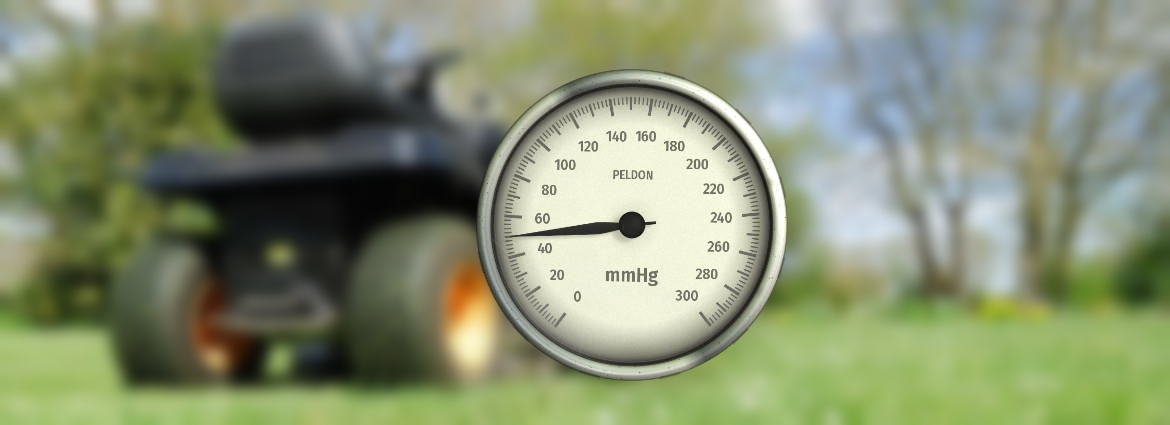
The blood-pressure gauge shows 50 mmHg
